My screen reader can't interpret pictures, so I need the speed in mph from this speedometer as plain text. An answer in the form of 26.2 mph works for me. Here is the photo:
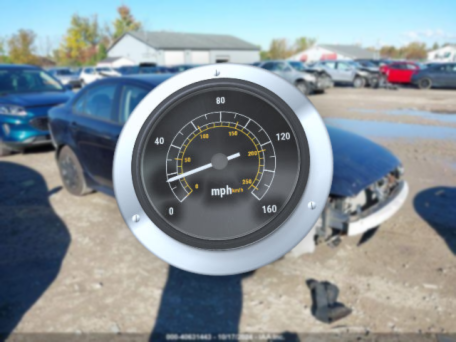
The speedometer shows 15 mph
